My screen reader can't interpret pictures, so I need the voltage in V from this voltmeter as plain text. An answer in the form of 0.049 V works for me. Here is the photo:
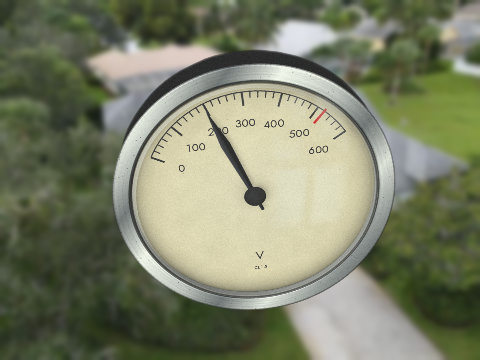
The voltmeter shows 200 V
